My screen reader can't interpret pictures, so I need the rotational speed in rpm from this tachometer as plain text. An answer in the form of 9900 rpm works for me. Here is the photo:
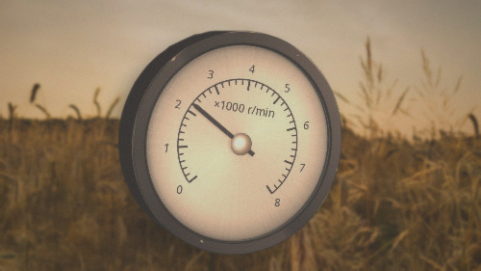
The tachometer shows 2200 rpm
